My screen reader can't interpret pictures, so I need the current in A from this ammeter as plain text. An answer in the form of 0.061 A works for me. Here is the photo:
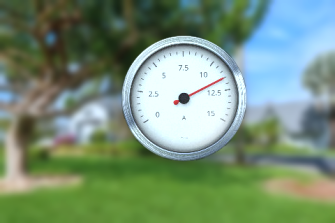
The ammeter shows 11.5 A
